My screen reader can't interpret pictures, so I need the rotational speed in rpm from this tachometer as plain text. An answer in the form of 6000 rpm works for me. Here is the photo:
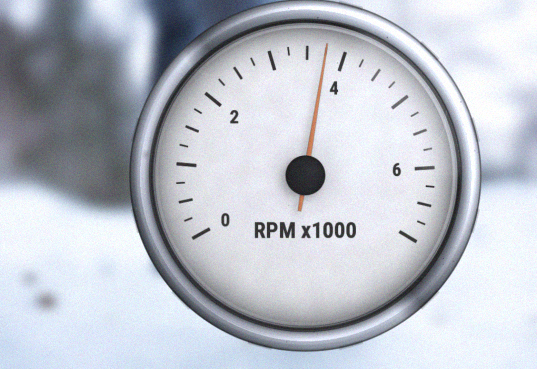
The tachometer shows 3750 rpm
